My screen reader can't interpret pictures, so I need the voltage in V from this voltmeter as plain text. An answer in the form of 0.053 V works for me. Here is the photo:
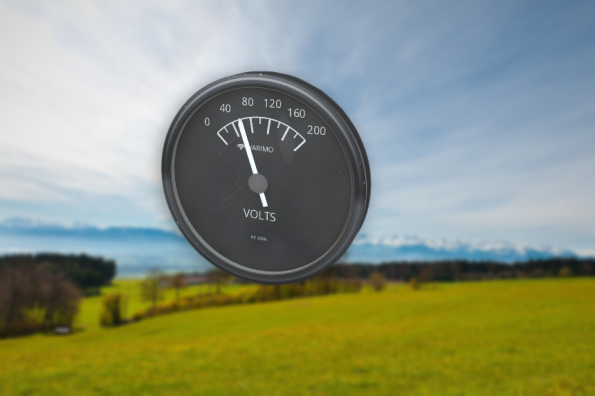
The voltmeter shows 60 V
